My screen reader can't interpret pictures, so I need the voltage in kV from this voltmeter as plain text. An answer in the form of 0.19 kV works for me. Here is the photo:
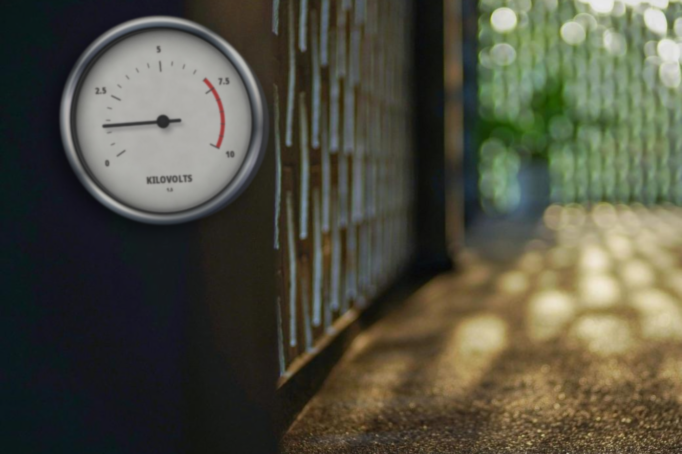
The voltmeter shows 1.25 kV
